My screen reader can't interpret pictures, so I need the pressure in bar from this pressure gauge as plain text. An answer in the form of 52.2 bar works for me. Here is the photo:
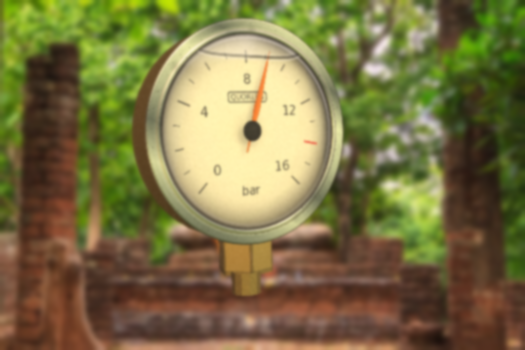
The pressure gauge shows 9 bar
